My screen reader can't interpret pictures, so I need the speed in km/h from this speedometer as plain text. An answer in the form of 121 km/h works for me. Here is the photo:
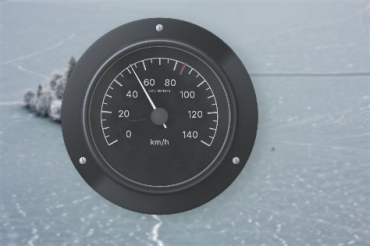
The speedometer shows 52.5 km/h
